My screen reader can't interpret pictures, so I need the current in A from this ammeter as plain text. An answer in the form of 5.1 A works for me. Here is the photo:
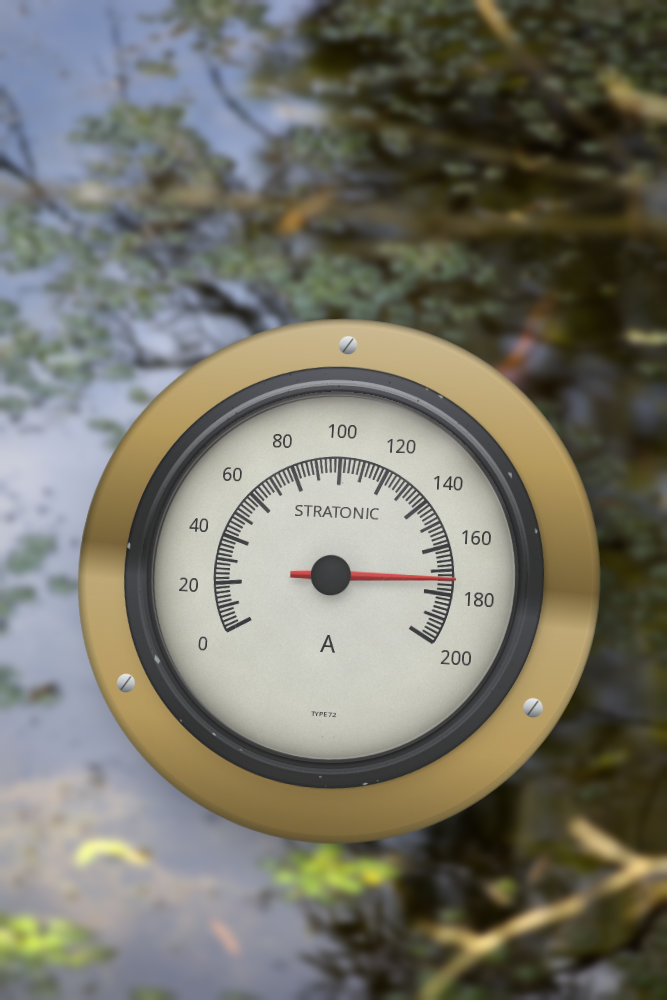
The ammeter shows 174 A
